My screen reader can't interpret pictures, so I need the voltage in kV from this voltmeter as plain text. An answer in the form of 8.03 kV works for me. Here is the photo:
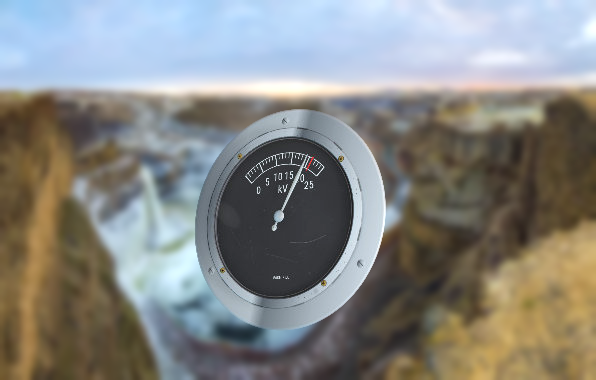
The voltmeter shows 20 kV
